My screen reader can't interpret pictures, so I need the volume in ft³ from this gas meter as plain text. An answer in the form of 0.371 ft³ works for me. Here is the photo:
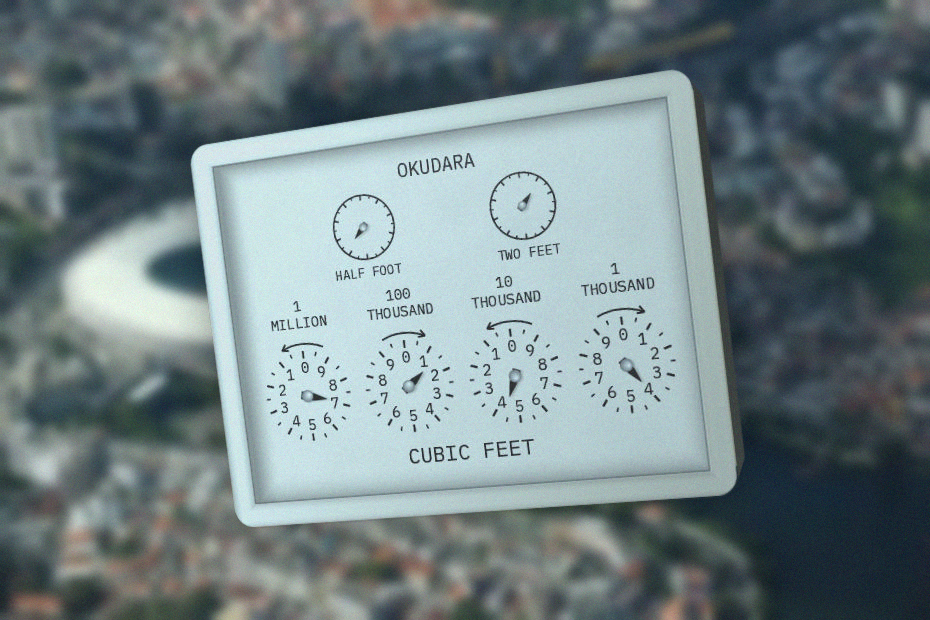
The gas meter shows 714400 ft³
